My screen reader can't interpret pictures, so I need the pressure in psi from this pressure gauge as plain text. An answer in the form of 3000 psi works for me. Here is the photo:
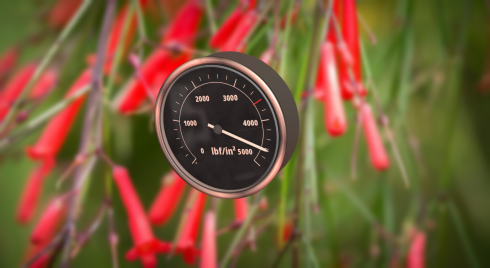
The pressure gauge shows 4600 psi
